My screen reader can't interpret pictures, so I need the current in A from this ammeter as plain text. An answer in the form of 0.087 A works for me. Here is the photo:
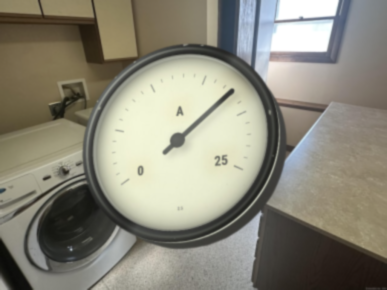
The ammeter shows 18 A
